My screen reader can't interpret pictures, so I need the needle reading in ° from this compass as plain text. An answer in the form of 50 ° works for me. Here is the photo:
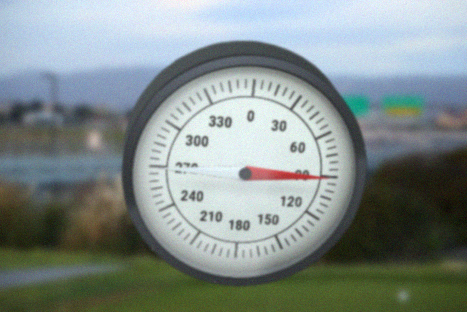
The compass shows 90 °
